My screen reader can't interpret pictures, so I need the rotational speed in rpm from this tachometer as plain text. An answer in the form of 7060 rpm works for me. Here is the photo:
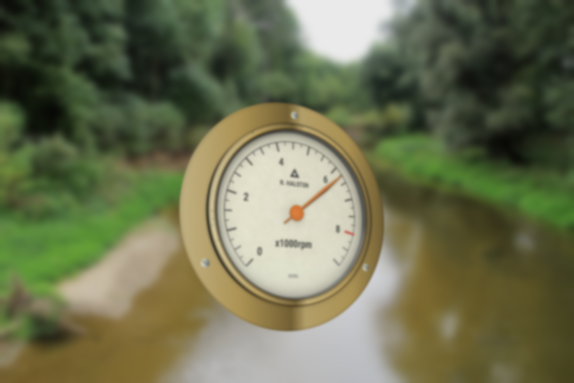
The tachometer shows 6250 rpm
